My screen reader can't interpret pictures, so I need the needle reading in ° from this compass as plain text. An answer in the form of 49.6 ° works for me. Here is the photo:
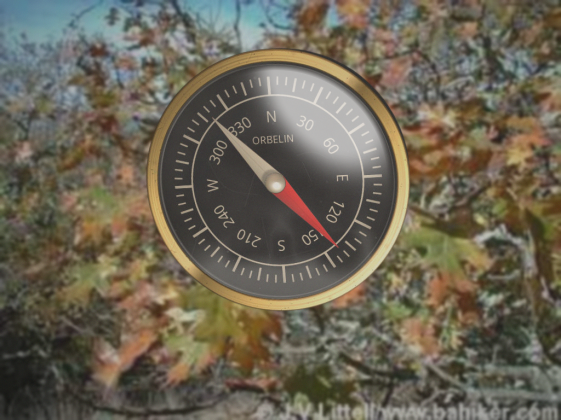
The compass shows 140 °
